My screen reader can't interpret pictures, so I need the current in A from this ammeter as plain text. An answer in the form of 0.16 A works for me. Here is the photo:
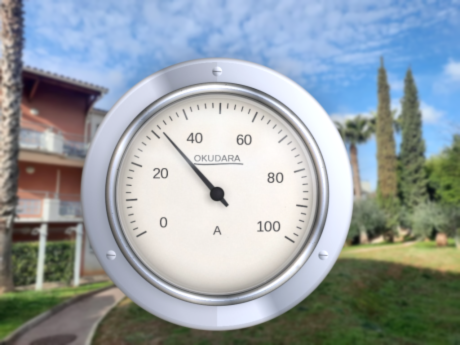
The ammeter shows 32 A
